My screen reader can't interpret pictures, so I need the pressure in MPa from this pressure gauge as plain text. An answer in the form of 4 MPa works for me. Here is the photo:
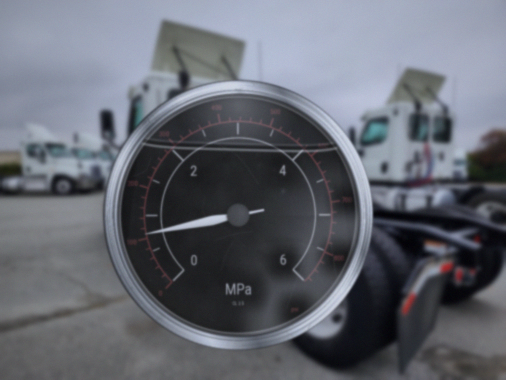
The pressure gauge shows 0.75 MPa
